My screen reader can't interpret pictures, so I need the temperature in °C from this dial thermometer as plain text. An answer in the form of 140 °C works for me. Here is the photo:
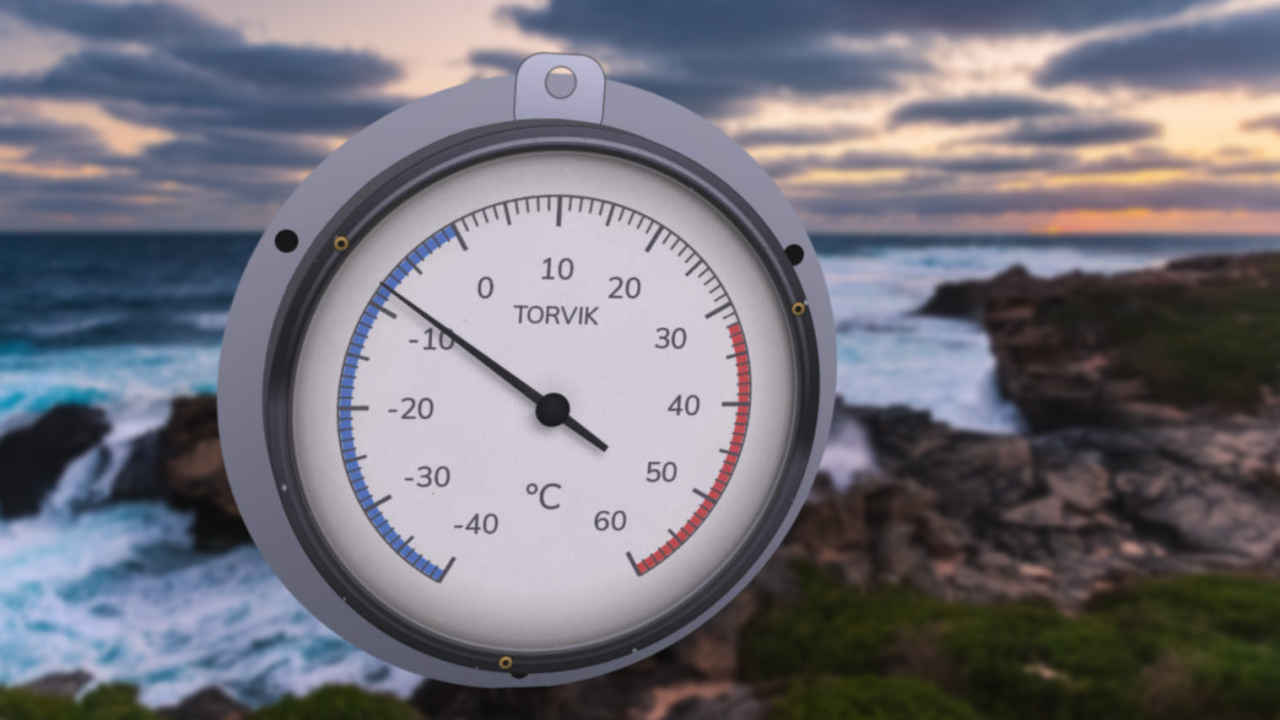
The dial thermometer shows -8 °C
